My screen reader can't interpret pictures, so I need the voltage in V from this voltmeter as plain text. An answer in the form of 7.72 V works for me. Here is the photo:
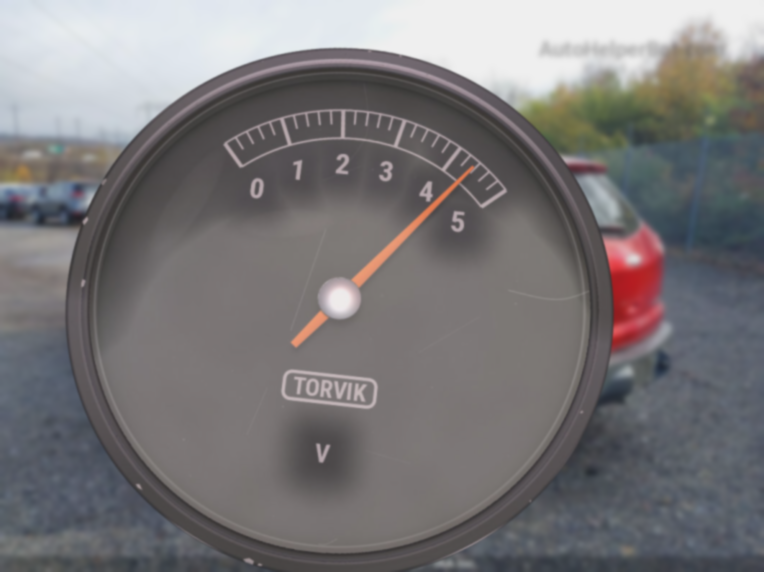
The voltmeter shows 4.4 V
